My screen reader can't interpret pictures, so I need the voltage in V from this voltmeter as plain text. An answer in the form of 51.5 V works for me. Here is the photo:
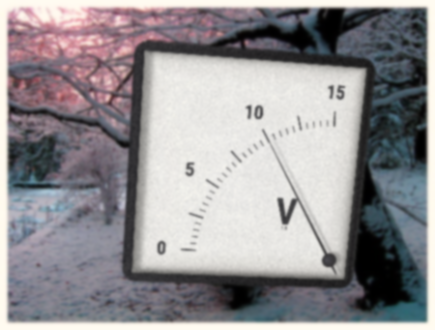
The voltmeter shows 10 V
